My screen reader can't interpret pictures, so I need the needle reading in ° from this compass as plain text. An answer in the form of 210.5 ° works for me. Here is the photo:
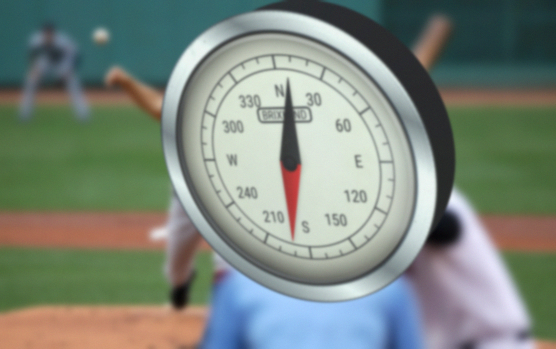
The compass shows 190 °
